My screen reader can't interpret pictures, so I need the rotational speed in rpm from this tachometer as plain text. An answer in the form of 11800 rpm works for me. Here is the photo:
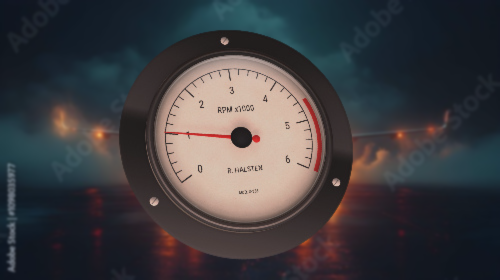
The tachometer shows 1000 rpm
